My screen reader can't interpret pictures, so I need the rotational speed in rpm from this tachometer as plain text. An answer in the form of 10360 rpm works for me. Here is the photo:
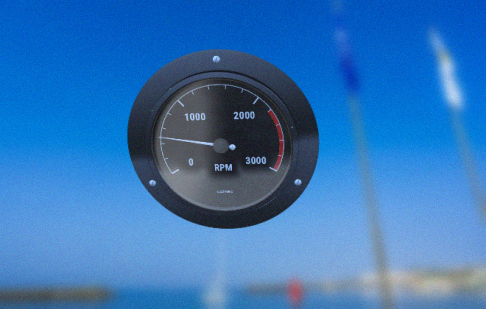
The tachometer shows 500 rpm
